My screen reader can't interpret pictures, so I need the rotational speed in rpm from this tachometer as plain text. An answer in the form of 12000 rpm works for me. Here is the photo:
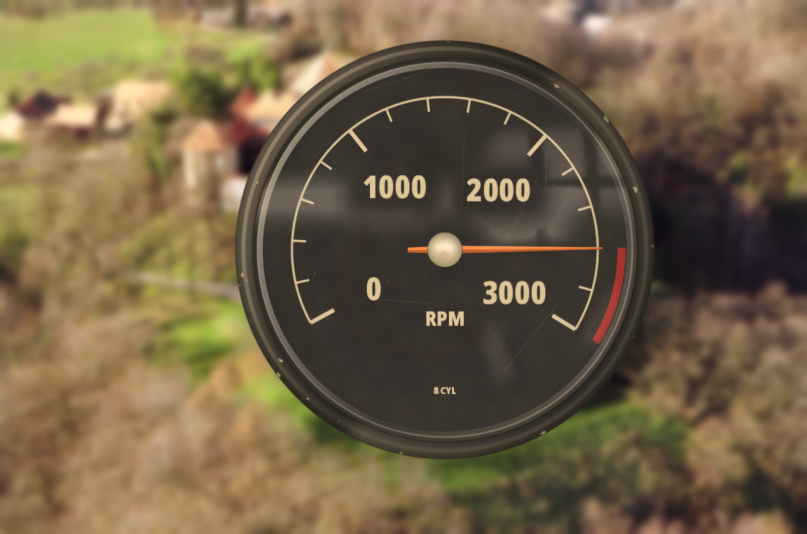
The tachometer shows 2600 rpm
